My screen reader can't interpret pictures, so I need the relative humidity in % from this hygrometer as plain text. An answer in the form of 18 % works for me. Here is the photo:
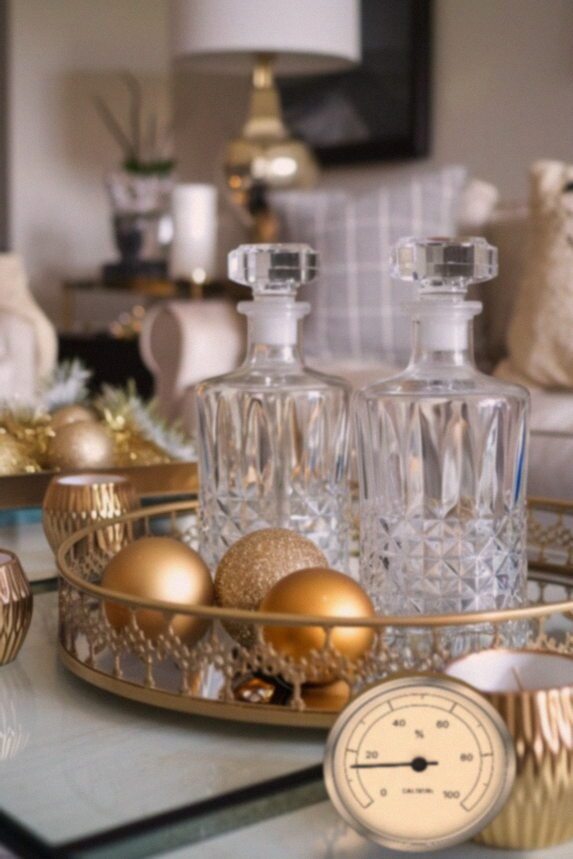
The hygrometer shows 15 %
